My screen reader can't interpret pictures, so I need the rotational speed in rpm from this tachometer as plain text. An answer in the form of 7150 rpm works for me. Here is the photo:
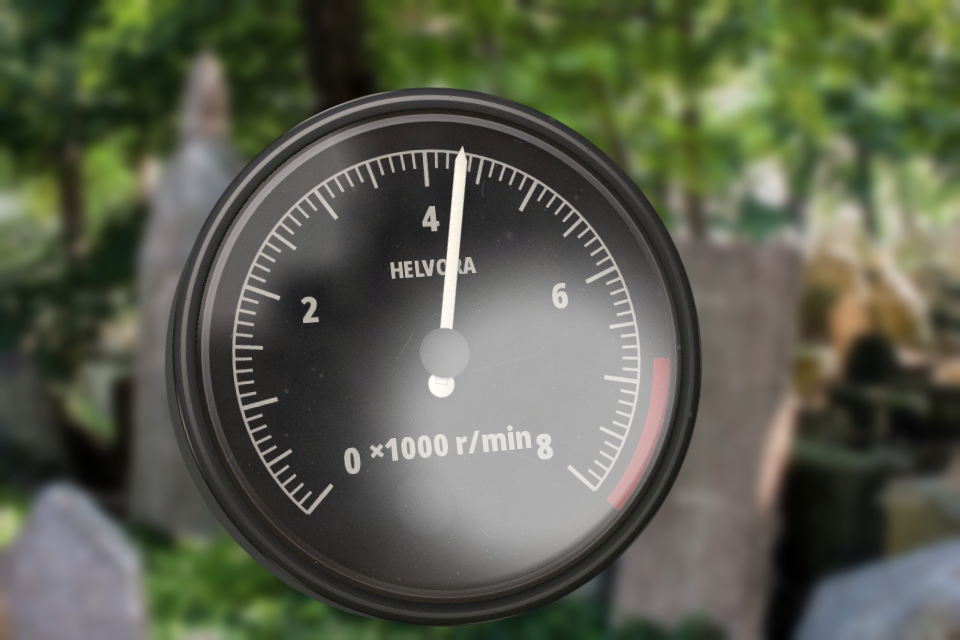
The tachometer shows 4300 rpm
